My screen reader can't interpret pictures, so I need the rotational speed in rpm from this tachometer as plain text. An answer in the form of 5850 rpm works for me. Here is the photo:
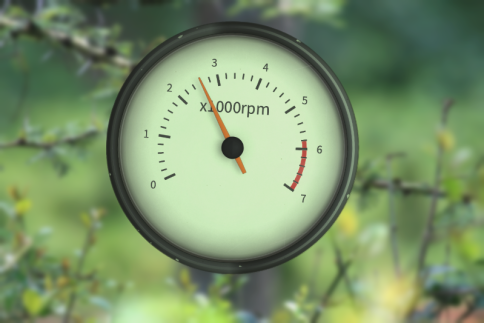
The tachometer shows 2600 rpm
